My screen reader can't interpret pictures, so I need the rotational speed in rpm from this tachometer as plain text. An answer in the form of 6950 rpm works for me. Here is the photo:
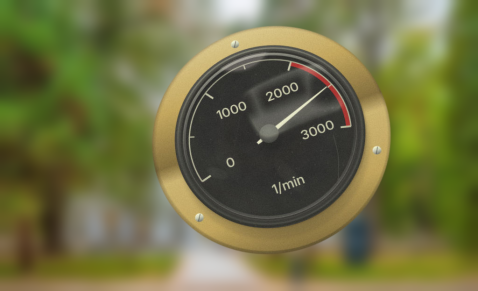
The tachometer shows 2500 rpm
